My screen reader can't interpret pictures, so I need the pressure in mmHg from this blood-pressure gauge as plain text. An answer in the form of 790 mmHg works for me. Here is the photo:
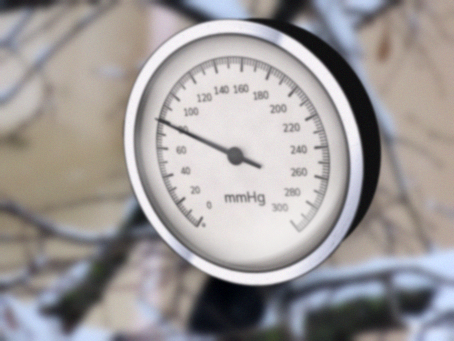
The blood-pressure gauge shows 80 mmHg
